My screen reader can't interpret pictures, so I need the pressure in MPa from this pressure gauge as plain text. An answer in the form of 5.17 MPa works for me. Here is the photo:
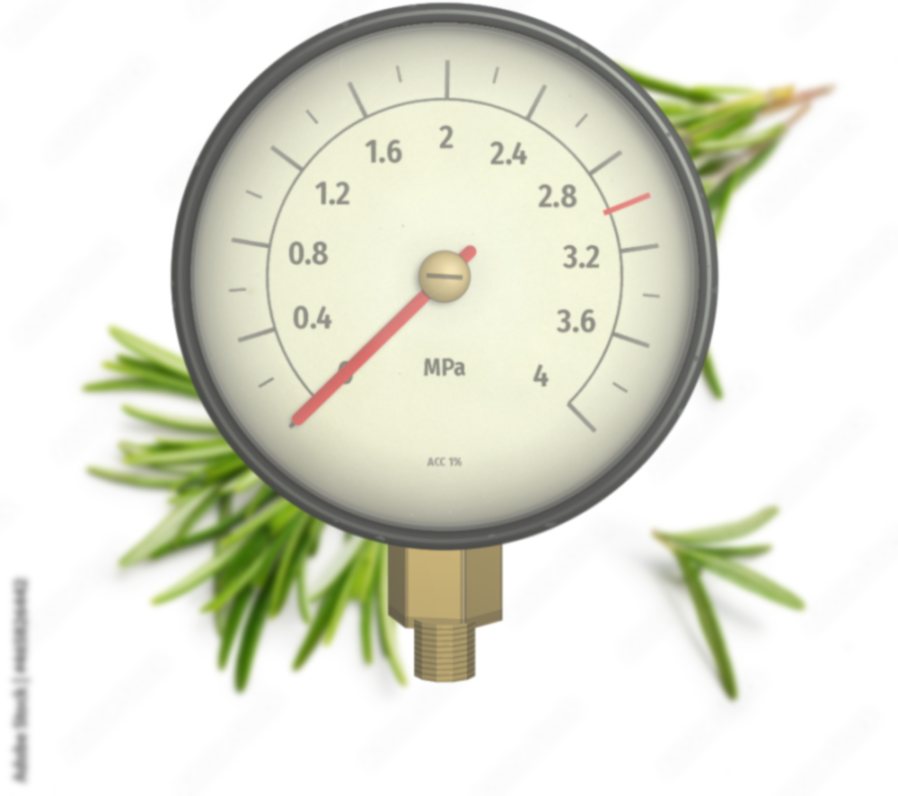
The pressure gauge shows 0 MPa
